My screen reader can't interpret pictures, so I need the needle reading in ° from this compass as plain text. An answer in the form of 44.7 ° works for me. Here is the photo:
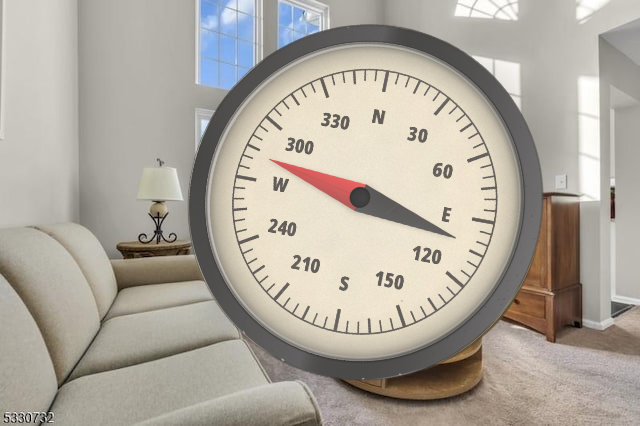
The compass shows 282.5 °
